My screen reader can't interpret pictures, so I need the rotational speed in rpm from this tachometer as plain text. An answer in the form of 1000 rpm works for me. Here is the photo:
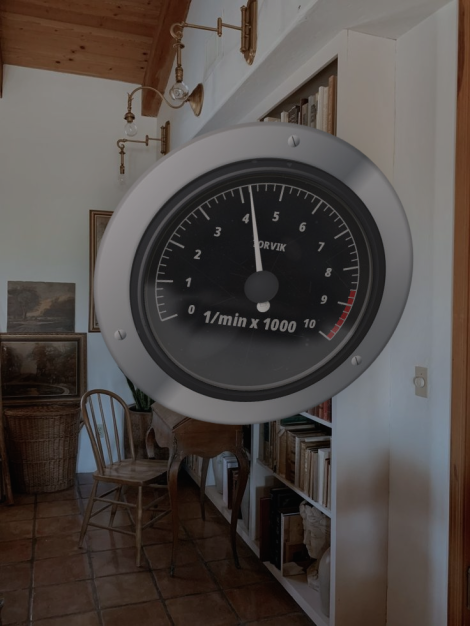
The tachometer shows 4200 rpm
